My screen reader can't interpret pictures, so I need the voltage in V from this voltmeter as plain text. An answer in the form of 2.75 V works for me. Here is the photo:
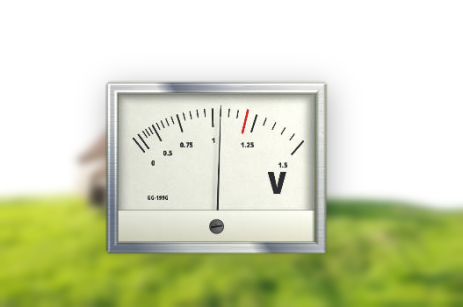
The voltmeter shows 1.05 V
